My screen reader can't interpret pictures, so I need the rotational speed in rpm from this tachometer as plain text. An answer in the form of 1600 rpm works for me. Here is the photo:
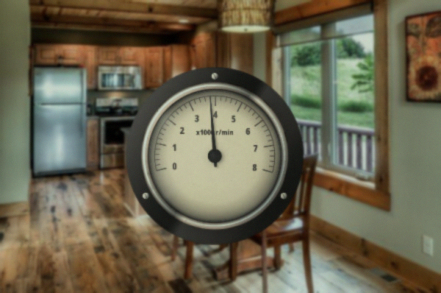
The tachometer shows 3800 rpm
